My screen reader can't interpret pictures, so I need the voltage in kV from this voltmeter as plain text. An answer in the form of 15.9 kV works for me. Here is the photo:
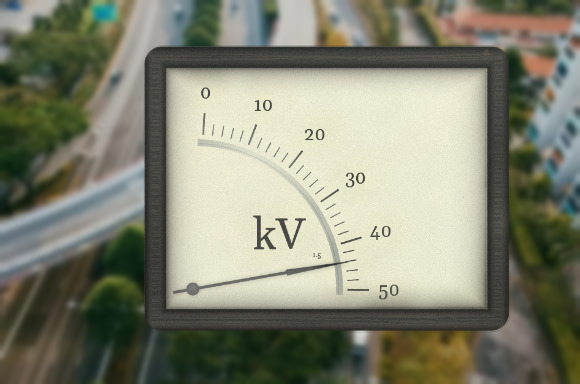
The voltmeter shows 44 kV
